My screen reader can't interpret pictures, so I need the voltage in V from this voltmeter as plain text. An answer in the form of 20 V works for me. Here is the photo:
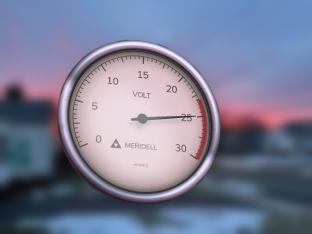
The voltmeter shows 25 V
